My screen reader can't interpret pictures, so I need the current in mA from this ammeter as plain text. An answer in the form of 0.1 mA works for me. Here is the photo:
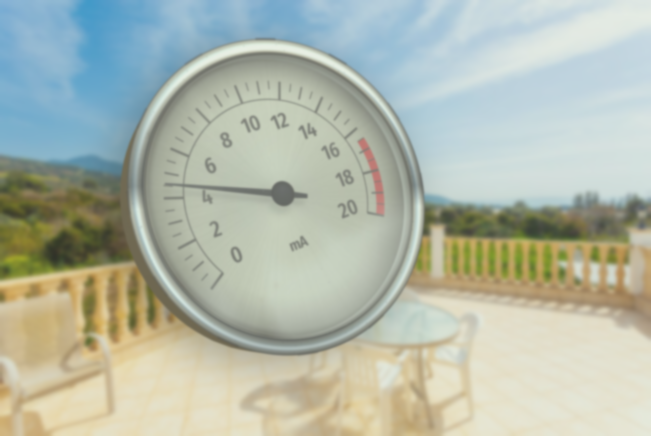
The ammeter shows 4.5 mA
